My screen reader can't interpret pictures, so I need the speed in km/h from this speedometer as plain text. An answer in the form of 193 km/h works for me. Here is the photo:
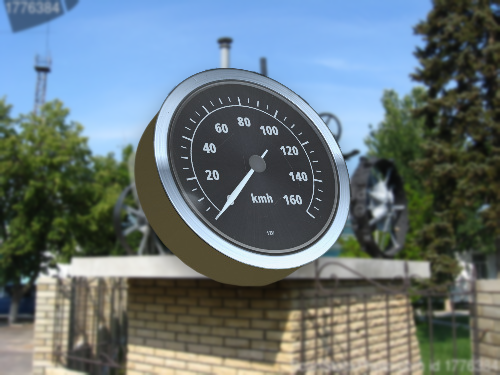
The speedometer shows 0 km/h
